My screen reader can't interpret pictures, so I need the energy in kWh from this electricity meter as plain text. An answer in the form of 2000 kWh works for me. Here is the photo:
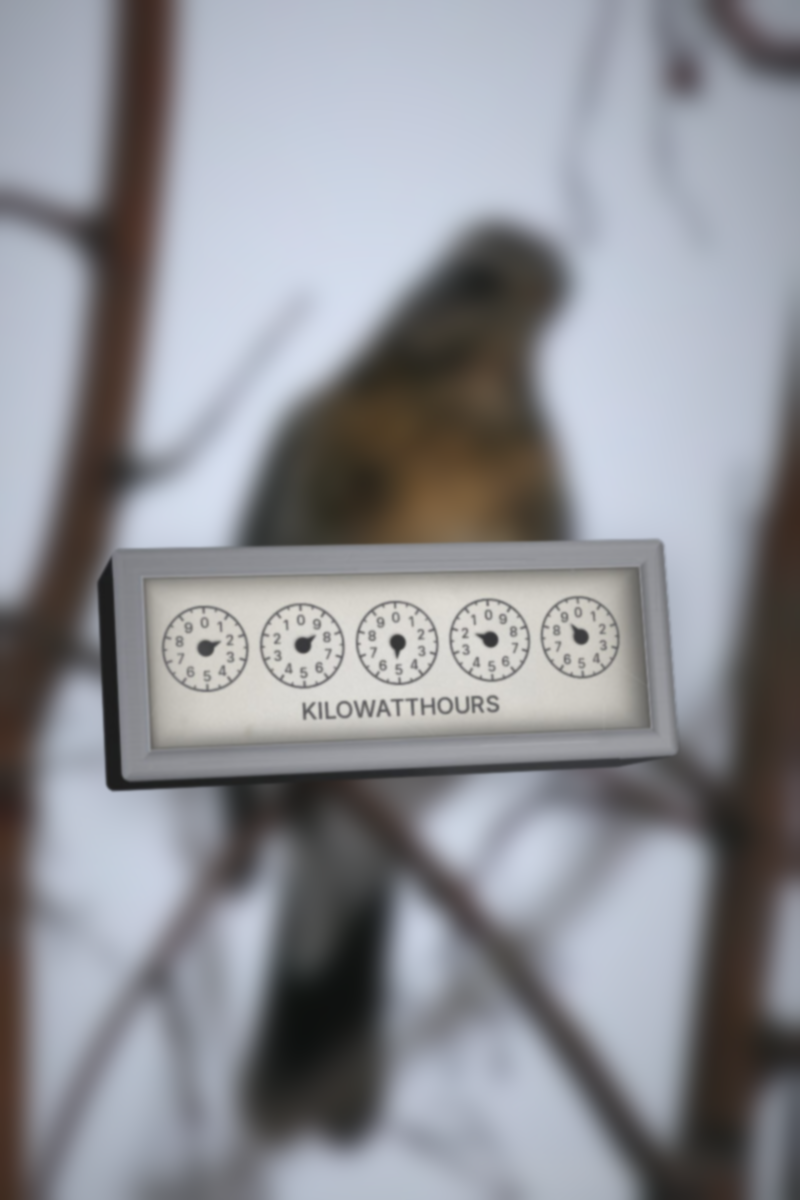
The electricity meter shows 18519 kWh
